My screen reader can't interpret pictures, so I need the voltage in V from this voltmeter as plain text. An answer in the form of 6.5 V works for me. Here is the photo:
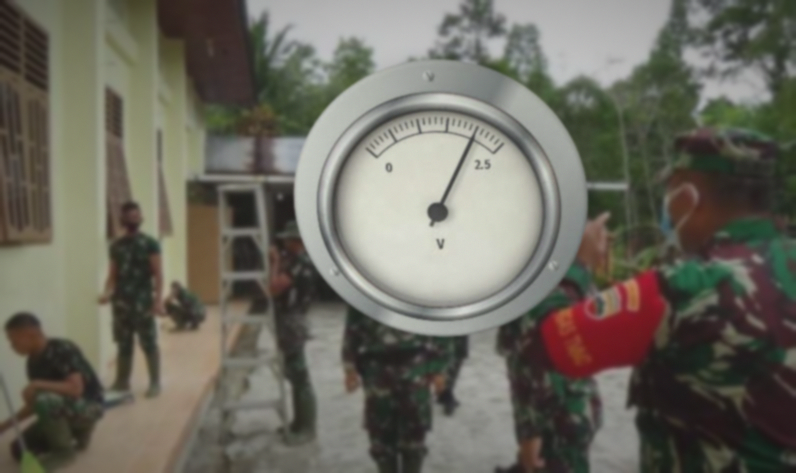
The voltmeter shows 2 V
